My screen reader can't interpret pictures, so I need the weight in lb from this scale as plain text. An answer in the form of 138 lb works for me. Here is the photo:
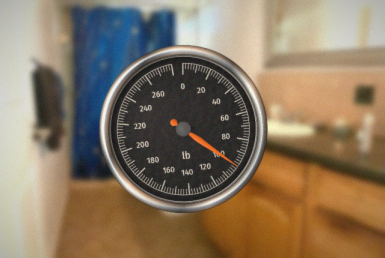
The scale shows 100 lb
